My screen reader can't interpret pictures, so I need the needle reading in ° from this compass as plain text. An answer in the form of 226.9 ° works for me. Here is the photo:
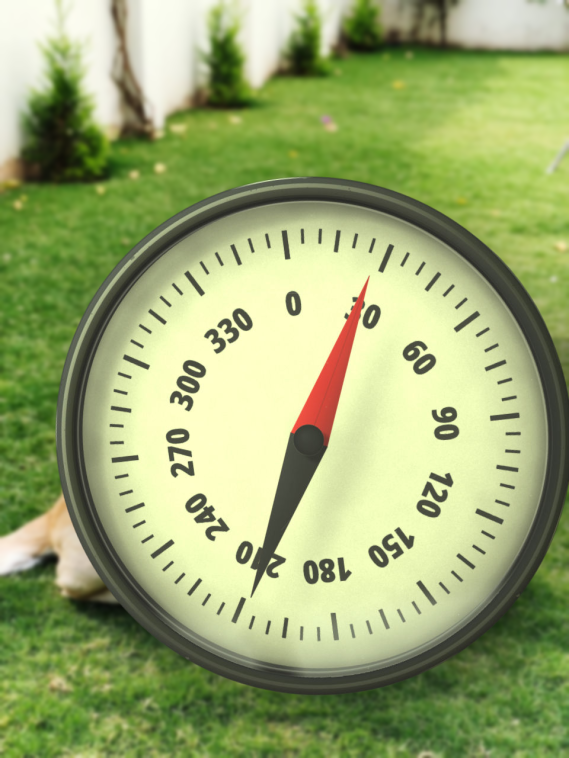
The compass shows 27.5 °
